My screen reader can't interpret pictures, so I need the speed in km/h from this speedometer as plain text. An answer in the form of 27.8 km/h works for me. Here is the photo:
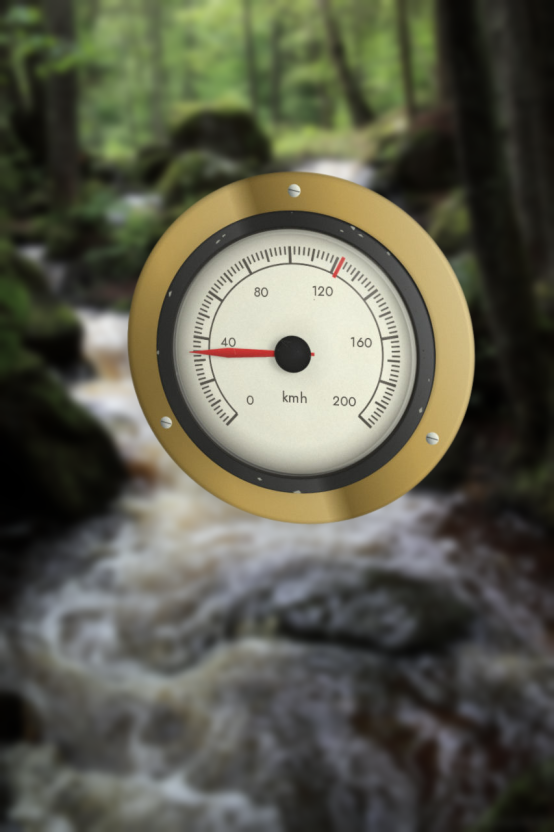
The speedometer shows 34 km/h
